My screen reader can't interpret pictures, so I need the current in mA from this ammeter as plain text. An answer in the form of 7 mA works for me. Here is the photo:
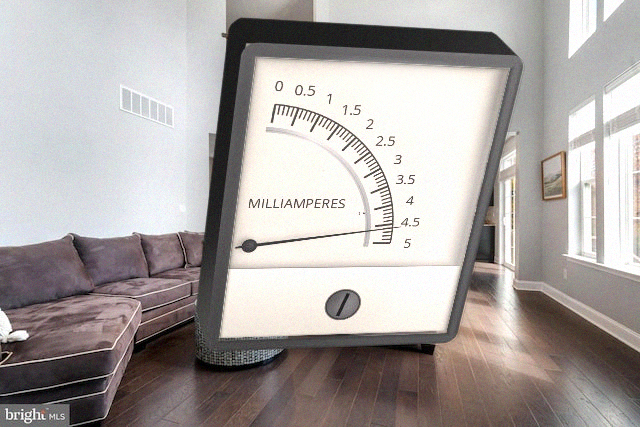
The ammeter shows 4.5 mA
